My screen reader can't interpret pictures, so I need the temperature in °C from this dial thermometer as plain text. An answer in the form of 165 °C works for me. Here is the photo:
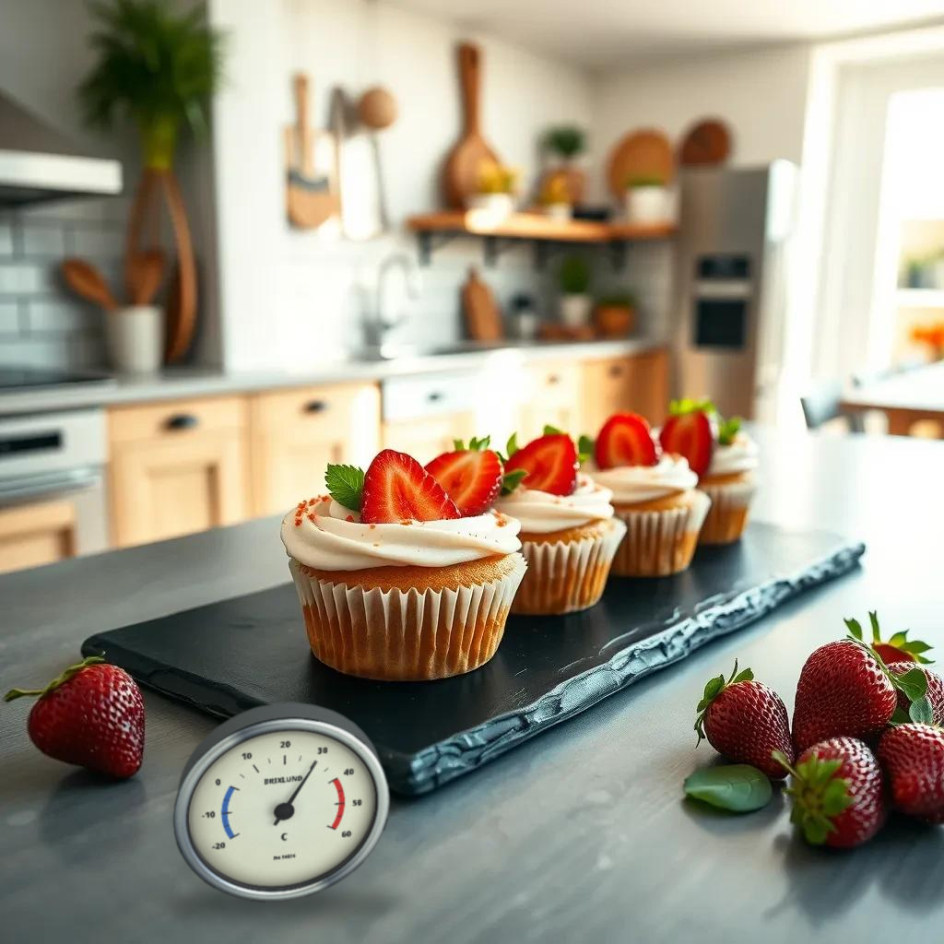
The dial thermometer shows 30 °C
